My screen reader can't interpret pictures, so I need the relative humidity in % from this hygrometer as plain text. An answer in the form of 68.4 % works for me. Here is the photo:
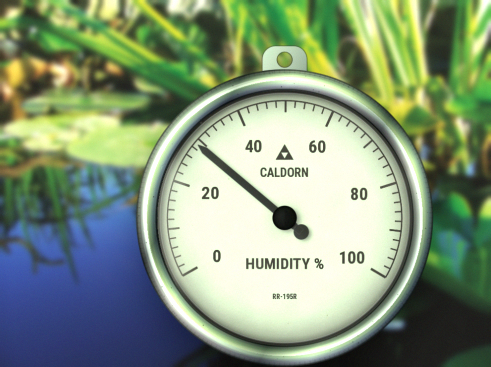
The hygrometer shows 29 %
